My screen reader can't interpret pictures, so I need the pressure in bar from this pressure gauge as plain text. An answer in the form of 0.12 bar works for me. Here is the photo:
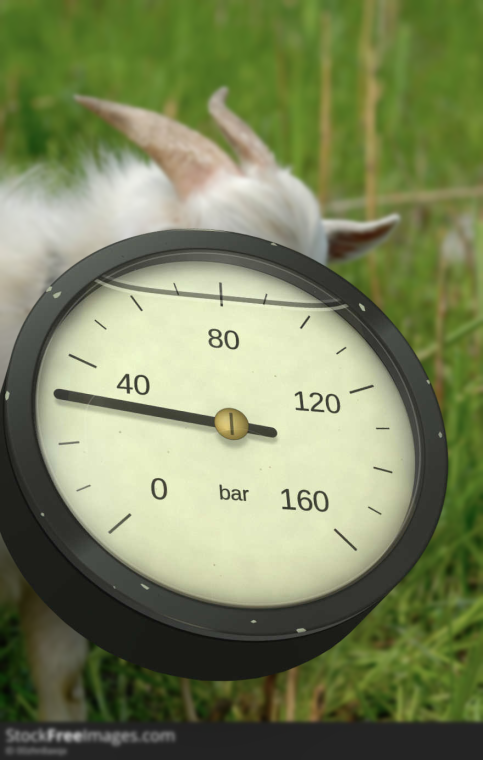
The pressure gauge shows 30 bar
